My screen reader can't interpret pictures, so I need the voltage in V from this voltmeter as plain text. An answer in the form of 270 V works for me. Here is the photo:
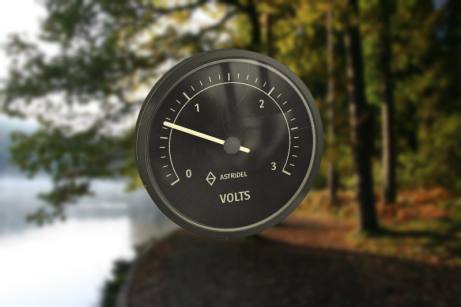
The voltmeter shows 0.65 V
